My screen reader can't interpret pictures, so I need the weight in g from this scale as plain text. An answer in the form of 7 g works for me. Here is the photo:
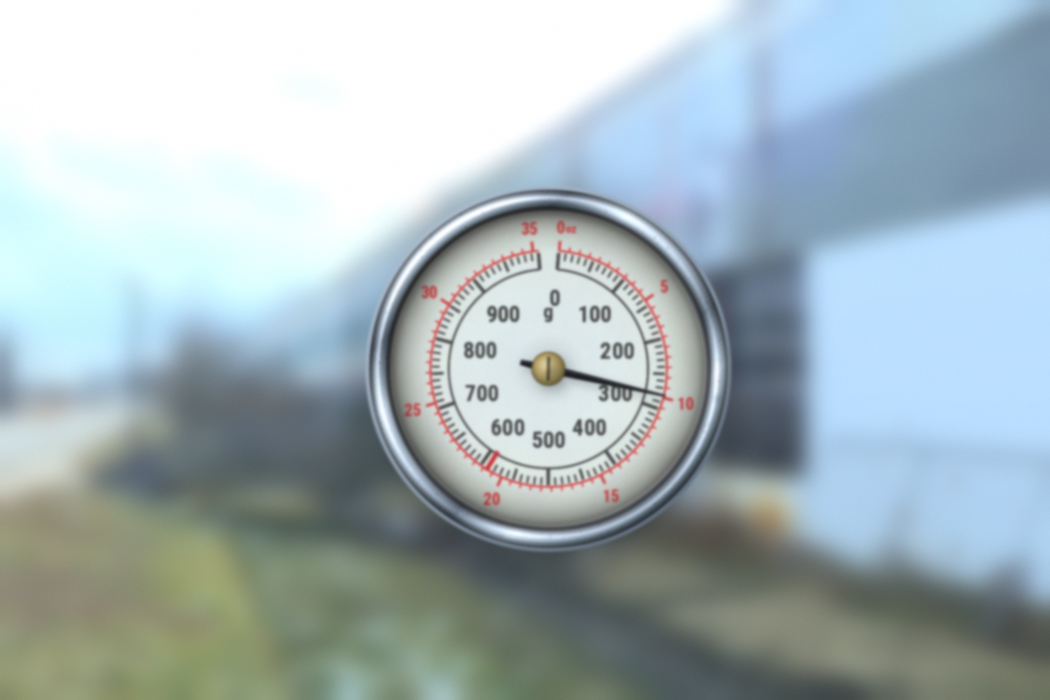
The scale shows 280 g
